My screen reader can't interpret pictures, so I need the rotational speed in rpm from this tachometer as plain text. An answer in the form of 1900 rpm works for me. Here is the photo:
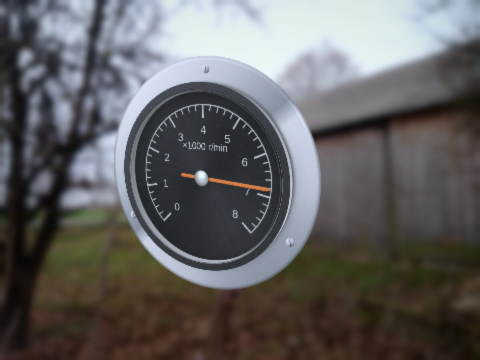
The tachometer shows 6800 rpm
